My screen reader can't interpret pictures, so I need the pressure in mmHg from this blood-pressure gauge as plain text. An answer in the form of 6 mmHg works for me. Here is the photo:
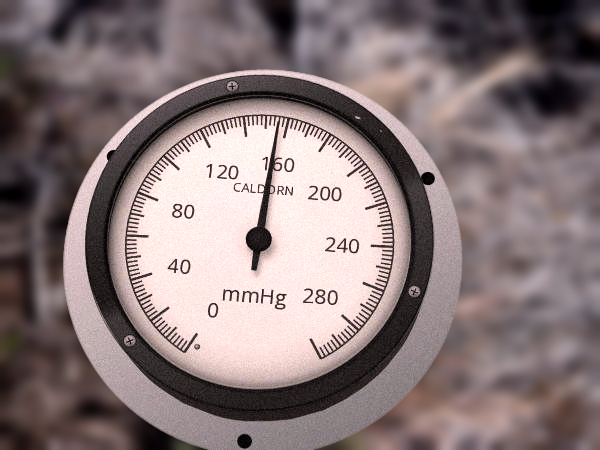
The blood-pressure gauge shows 156 mmHg
